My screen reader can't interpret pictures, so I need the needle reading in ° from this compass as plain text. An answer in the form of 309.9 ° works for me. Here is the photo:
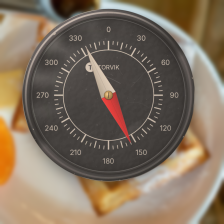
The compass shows 155 °
